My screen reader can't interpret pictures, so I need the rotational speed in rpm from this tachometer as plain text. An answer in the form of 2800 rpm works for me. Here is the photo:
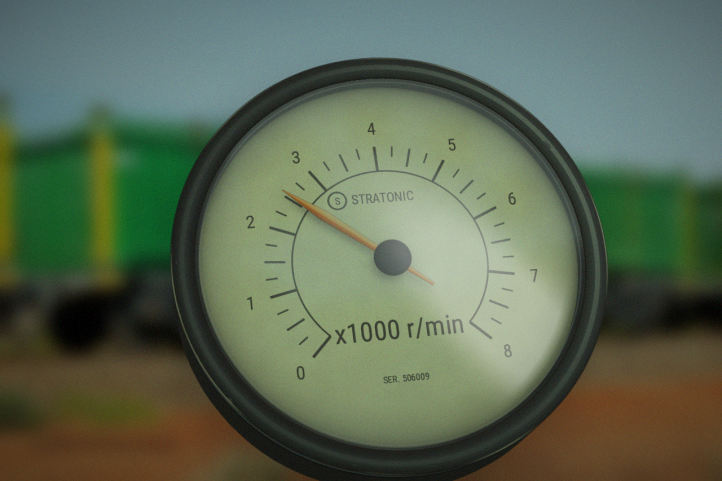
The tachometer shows 2500 rpm
